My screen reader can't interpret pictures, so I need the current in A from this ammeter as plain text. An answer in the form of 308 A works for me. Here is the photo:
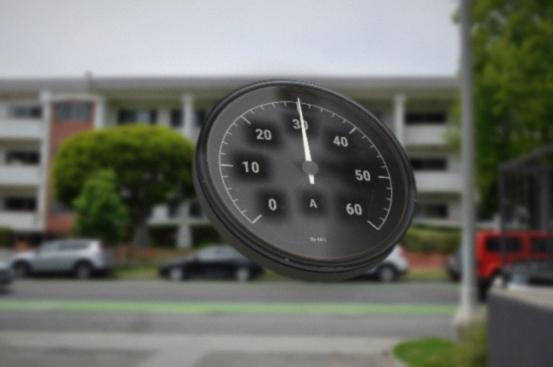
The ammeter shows 30 A
